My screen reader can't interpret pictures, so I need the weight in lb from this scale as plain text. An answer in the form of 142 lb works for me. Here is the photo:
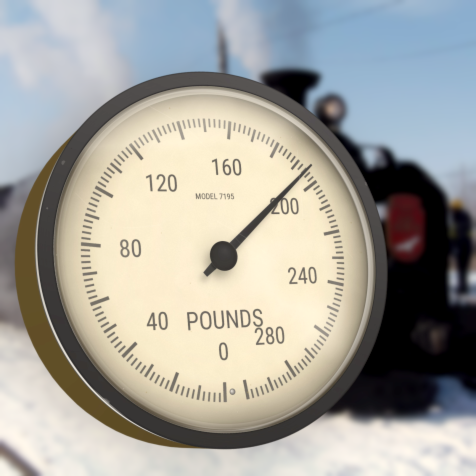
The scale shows 194 lb
